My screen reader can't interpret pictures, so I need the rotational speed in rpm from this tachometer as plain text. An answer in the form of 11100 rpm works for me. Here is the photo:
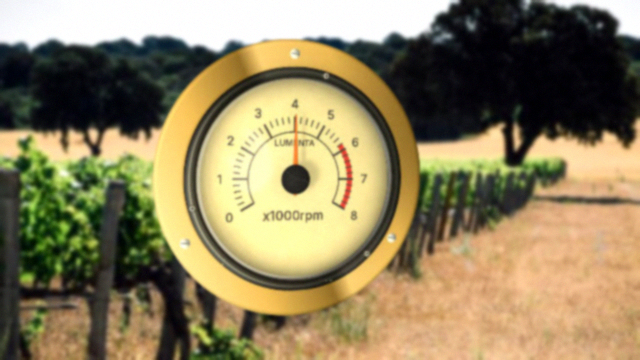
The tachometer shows 4000 rpm
